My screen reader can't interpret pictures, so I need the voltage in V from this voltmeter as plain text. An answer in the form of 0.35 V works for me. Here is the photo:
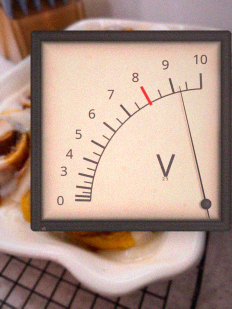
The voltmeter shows 9.25 V
